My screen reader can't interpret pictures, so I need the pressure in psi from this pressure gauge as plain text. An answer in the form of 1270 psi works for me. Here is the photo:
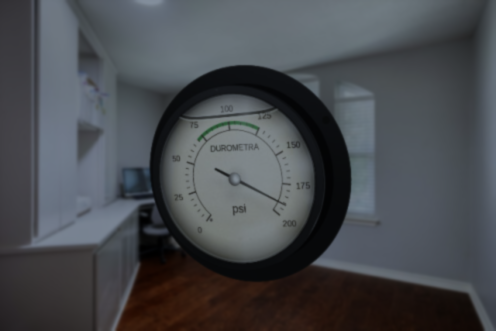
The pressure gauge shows 190 psi
